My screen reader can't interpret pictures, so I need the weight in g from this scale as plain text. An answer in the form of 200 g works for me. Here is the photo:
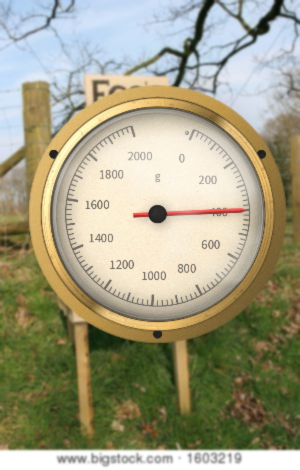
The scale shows 400 g
